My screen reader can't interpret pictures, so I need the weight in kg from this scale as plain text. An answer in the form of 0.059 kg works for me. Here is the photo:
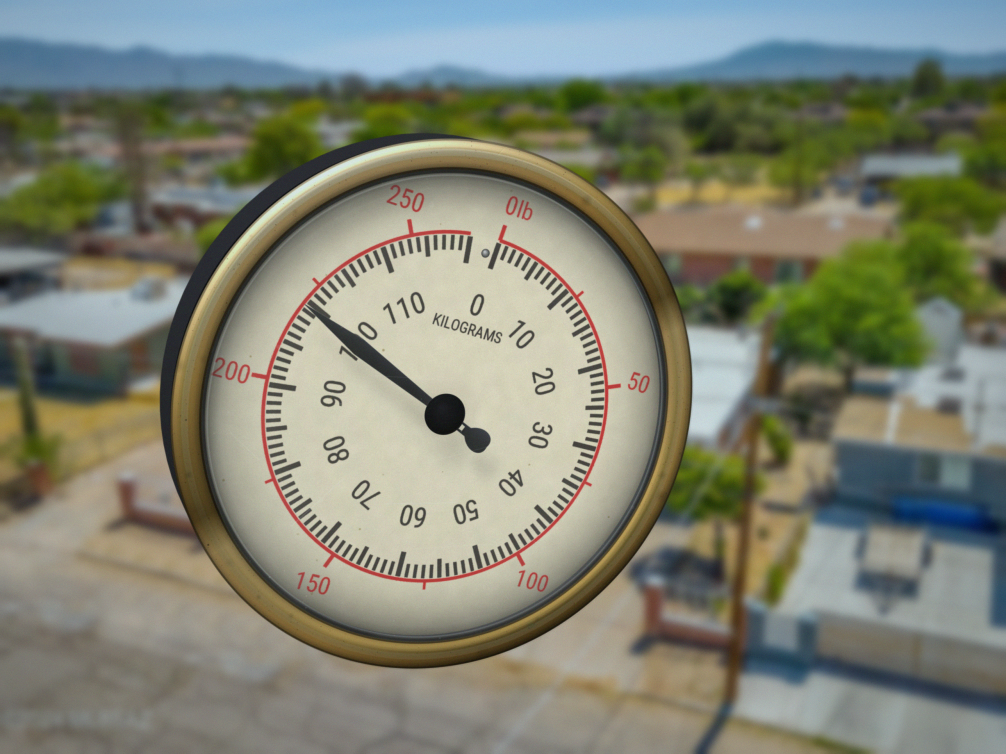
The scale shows 99.5 kg
